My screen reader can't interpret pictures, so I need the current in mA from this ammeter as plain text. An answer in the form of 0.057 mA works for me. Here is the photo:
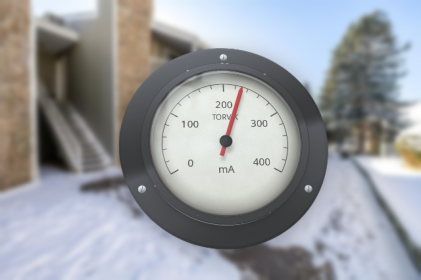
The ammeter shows 230 mA
